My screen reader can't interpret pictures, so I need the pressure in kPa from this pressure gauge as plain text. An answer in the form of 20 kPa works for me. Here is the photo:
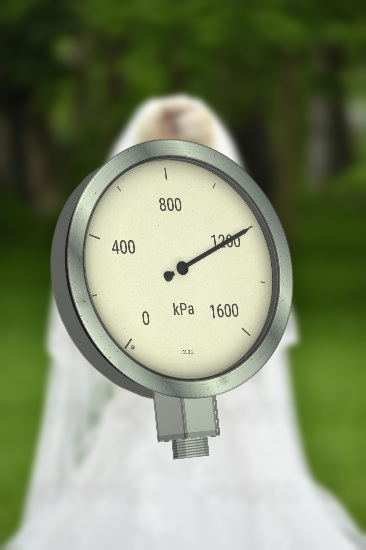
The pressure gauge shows 1200 kPa
